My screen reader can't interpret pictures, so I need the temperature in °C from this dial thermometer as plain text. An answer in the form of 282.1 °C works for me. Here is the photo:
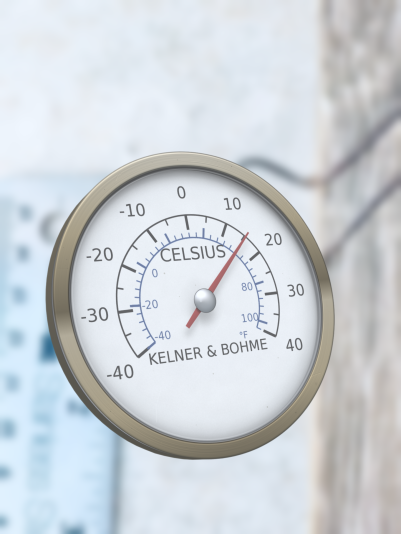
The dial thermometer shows 15 °C
